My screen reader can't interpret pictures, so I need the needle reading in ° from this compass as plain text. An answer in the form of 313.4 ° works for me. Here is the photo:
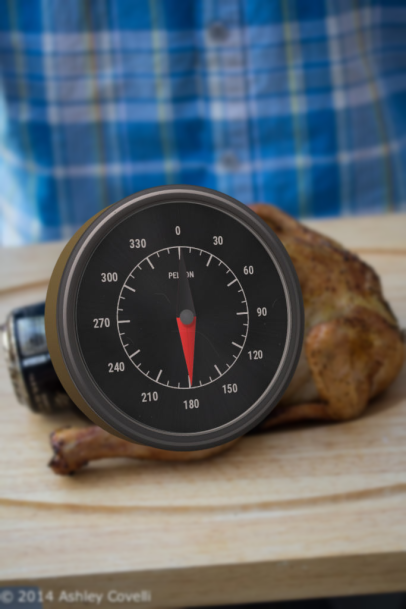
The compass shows 180 °
